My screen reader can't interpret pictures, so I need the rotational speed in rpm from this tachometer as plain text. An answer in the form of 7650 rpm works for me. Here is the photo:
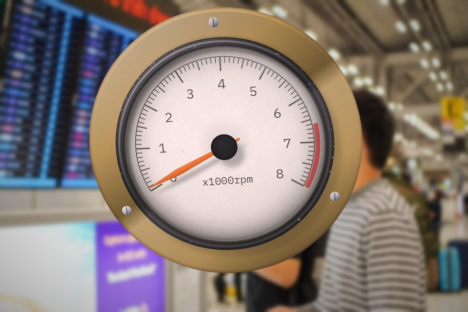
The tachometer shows 100 rpm
